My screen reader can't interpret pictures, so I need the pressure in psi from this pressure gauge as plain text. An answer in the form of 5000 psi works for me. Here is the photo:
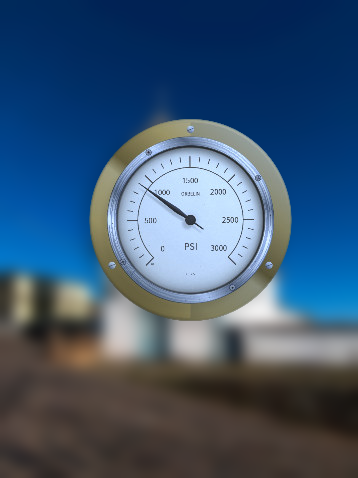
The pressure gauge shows 900 psi
